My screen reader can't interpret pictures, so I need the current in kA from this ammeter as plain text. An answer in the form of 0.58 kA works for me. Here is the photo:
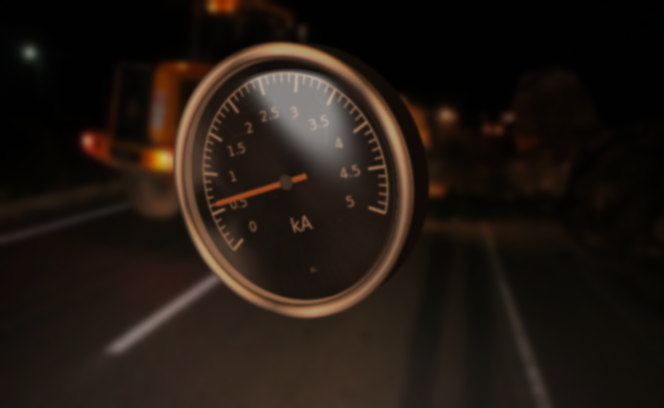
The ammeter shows 0.6 kA
